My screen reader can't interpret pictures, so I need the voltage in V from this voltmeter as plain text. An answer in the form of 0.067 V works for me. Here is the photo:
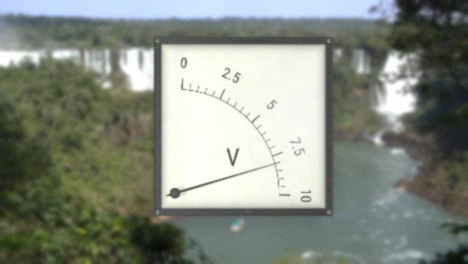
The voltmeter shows 8 V
